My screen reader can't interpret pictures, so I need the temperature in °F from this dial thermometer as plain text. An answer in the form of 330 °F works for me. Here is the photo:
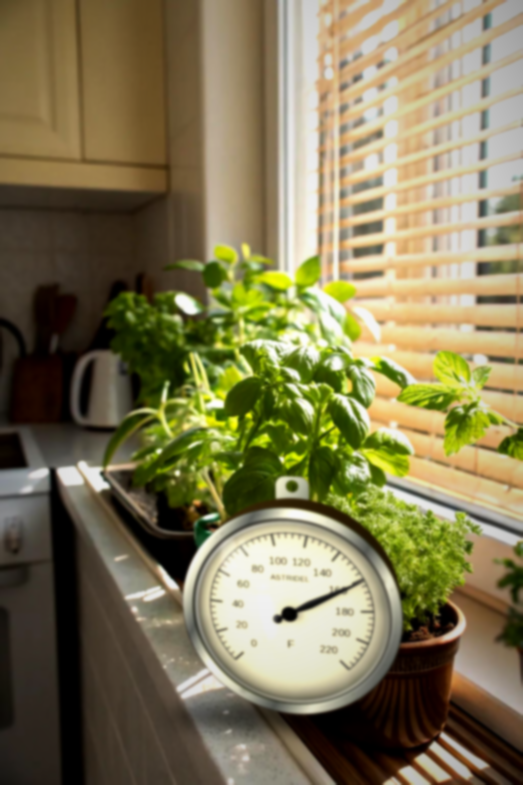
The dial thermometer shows 160 °F
